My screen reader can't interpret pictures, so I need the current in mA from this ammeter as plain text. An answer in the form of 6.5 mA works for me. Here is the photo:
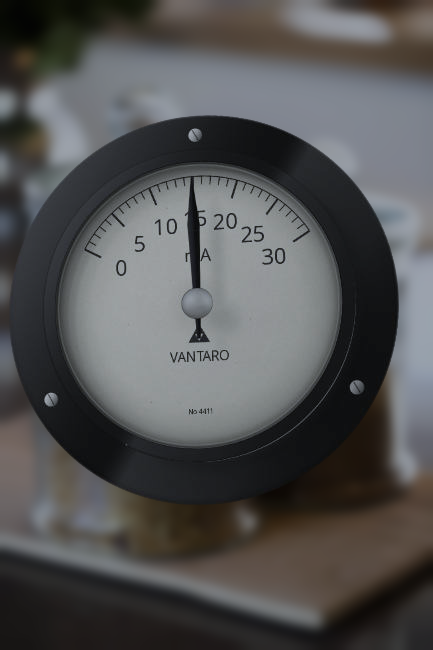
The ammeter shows 15 mA
